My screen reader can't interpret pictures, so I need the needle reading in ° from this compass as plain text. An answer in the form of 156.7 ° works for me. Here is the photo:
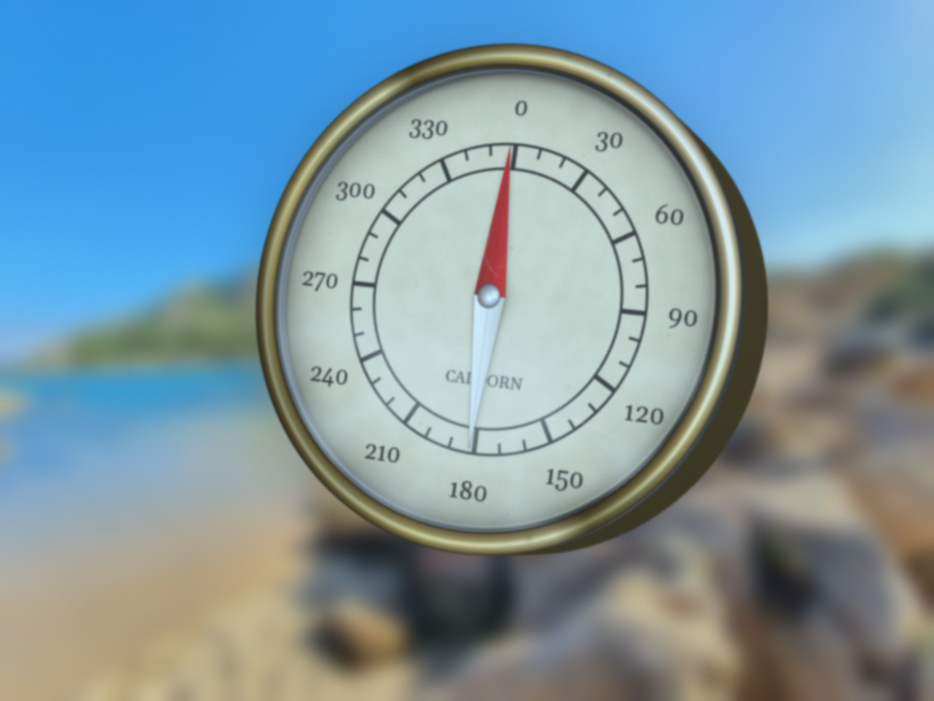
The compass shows 0 °
